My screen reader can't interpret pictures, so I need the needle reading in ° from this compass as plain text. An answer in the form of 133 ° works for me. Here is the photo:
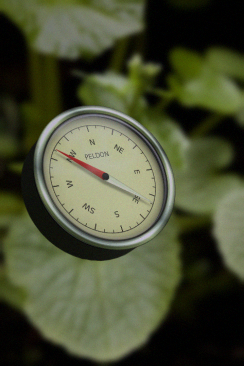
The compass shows 310 °
